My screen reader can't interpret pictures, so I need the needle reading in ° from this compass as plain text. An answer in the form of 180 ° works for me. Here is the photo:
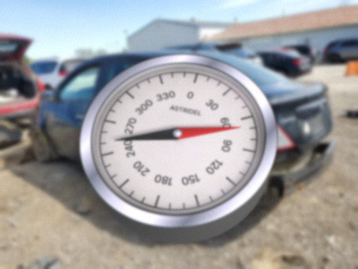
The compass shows 70 °
